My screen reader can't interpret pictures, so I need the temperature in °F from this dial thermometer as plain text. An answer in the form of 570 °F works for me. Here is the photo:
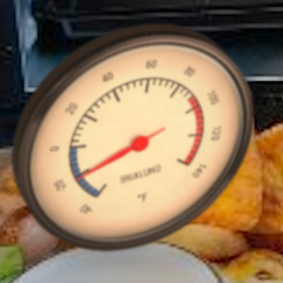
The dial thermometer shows -20 °F
